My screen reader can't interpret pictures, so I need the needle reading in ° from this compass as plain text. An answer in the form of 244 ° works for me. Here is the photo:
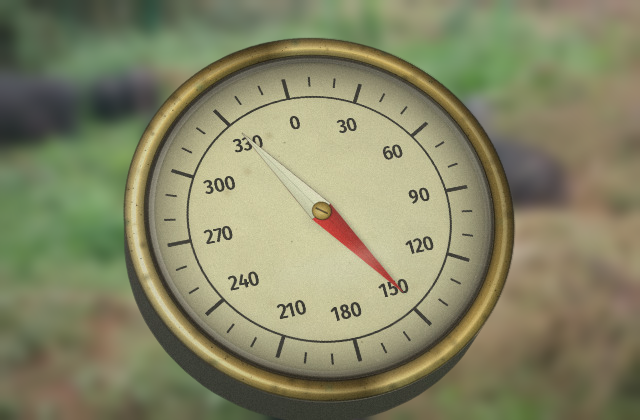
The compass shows 150 °
